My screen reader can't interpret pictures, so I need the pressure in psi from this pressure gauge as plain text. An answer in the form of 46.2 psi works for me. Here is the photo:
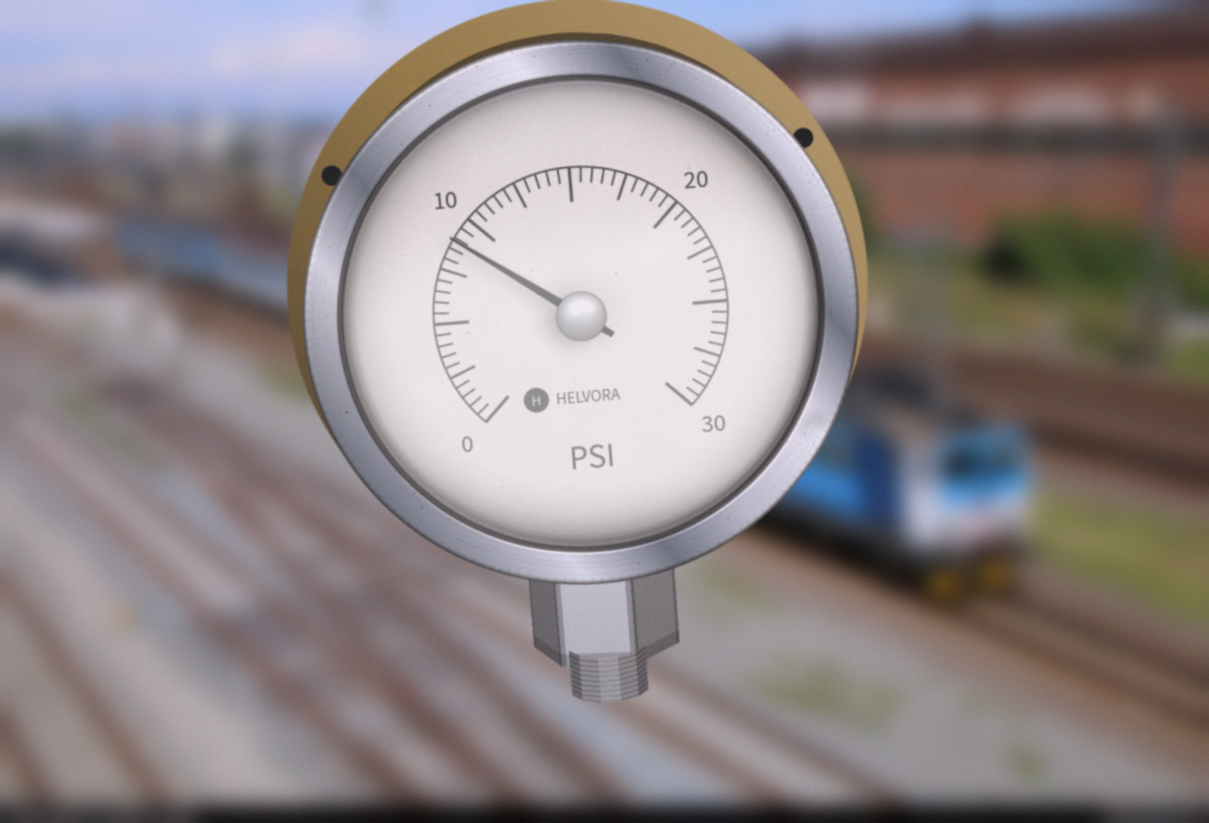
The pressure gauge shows 9 psi
